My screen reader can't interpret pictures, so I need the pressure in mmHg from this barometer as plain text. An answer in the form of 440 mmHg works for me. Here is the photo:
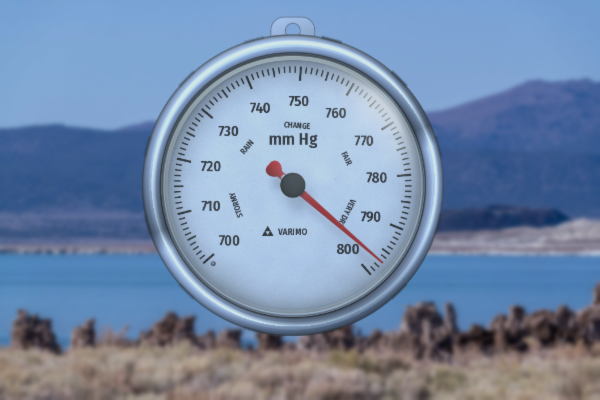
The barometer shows 797 mmHg
